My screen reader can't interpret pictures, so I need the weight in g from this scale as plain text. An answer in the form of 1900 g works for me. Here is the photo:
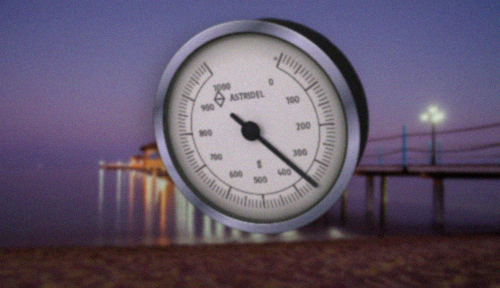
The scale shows 350 g
